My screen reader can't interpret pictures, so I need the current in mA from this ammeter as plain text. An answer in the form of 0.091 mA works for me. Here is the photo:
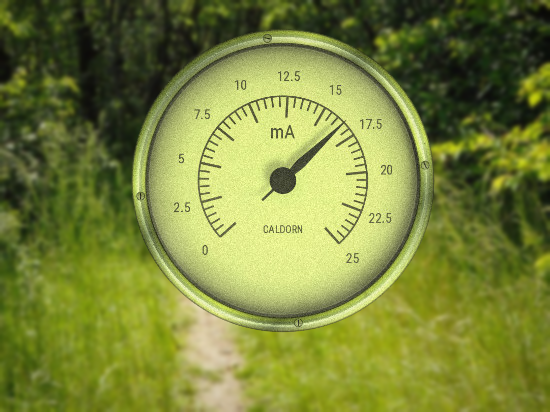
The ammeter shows 16.5 mA
